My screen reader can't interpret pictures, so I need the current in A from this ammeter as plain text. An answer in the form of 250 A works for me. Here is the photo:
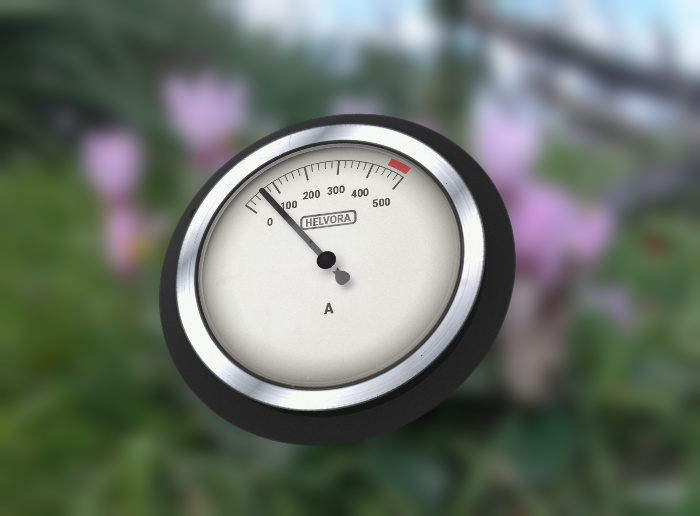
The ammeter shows 60 A
